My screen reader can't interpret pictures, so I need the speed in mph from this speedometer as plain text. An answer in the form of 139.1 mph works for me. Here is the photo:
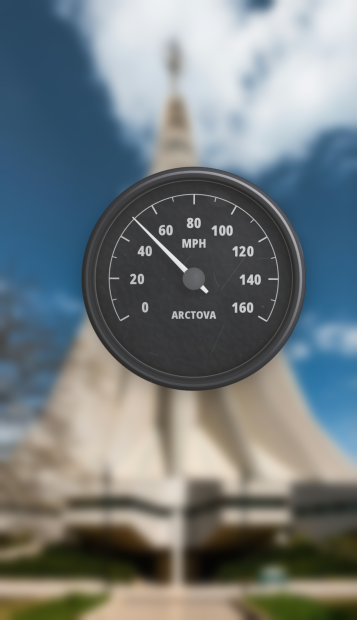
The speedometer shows 50 mph
